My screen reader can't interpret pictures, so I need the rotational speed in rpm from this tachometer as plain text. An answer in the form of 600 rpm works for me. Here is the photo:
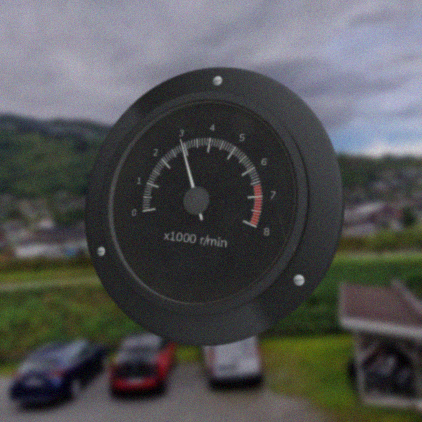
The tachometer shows 3000 rpm
